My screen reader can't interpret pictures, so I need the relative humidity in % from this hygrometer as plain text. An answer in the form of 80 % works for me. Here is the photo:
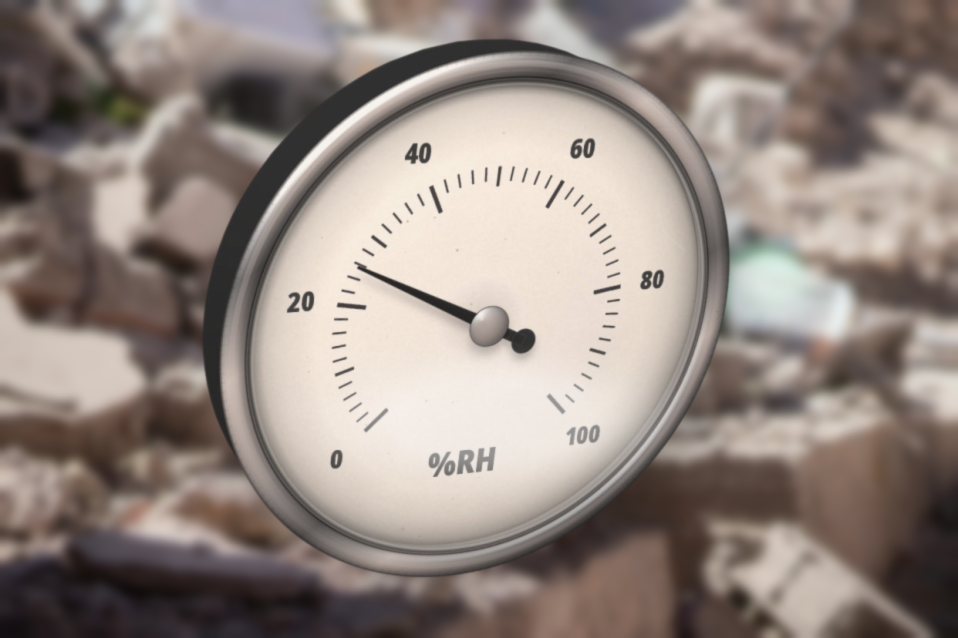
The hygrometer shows 26 %
